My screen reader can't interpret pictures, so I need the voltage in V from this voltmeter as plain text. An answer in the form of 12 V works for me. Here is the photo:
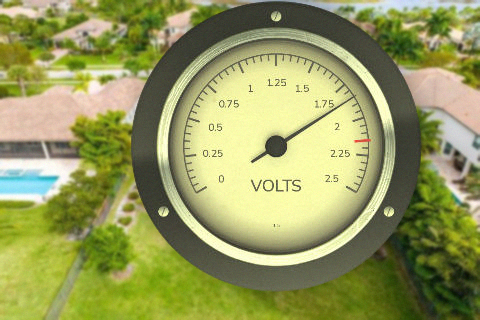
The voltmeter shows 1.85 V
